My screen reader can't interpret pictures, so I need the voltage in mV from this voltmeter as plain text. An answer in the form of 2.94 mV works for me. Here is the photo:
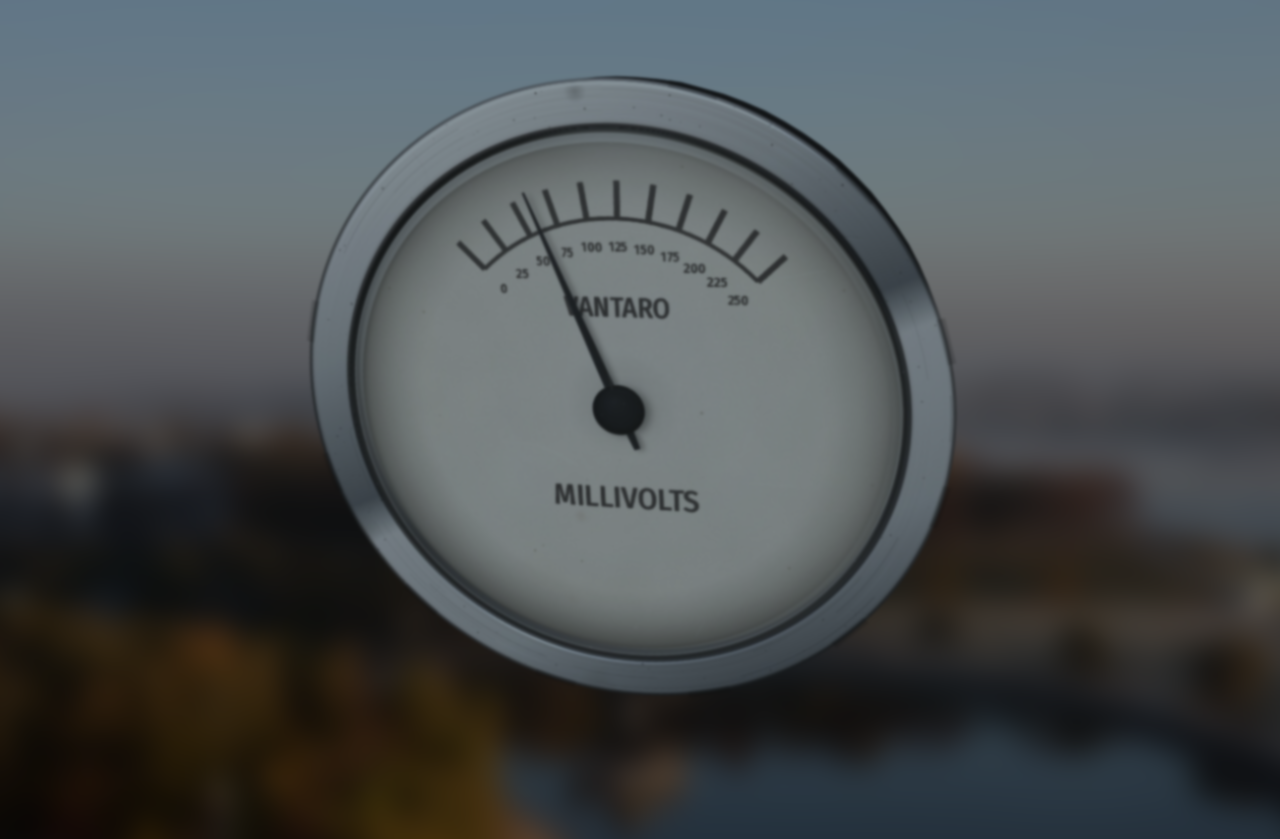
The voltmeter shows 62.5 mV
